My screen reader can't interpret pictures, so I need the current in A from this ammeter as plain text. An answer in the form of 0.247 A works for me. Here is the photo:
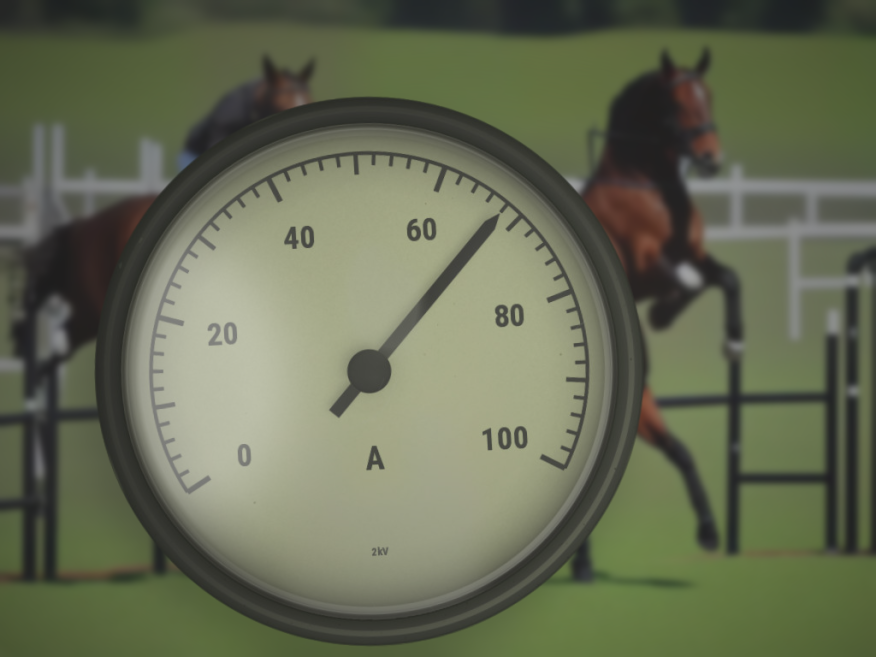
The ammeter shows 68 A
